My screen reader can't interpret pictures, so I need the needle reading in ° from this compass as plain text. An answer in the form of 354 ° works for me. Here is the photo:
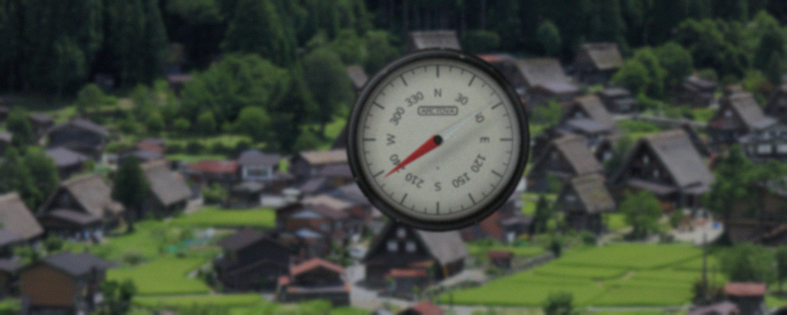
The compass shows 235 °
